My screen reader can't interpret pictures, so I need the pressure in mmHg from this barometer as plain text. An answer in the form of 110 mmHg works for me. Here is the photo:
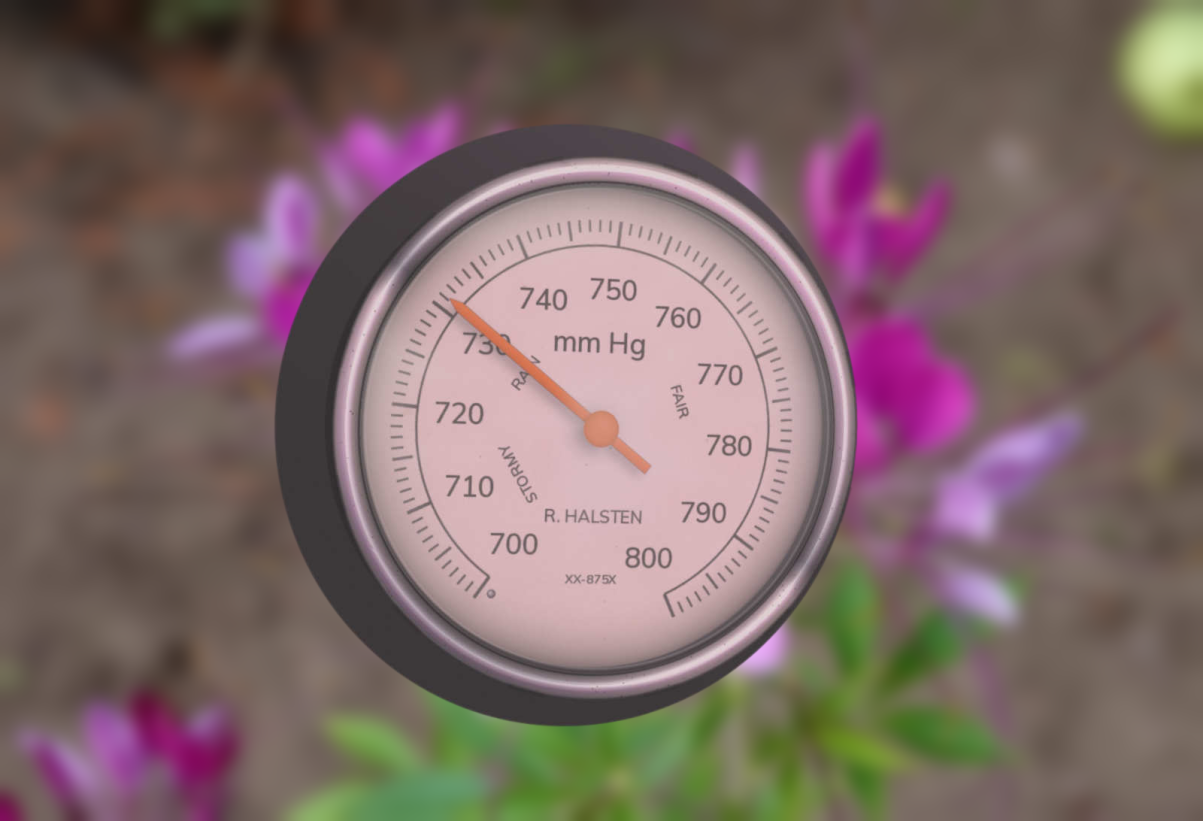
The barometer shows 731 mmHg
